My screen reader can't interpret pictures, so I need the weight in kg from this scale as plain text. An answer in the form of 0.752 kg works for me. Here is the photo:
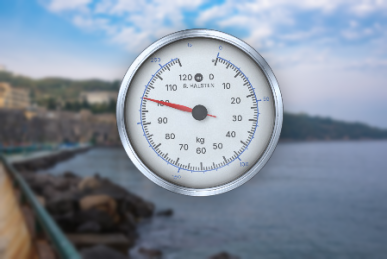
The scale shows 100 kg
